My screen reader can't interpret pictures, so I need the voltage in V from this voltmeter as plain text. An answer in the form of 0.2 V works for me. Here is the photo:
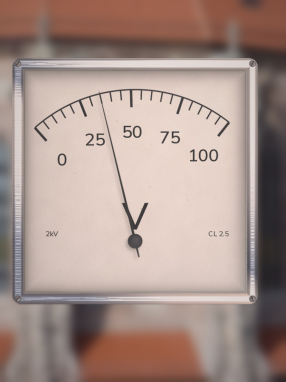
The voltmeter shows 35 V
